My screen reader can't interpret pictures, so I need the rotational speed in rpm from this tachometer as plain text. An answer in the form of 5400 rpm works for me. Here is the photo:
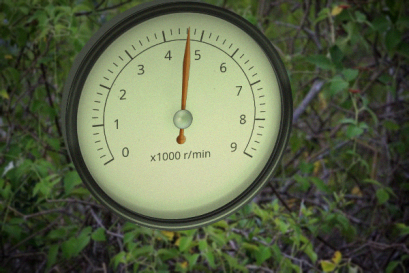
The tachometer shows 4600 rpm
